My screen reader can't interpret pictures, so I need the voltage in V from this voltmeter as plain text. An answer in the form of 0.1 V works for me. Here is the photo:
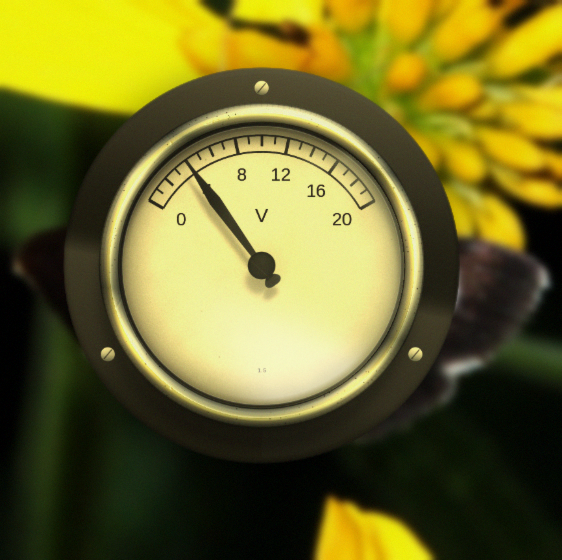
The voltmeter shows 4 V
